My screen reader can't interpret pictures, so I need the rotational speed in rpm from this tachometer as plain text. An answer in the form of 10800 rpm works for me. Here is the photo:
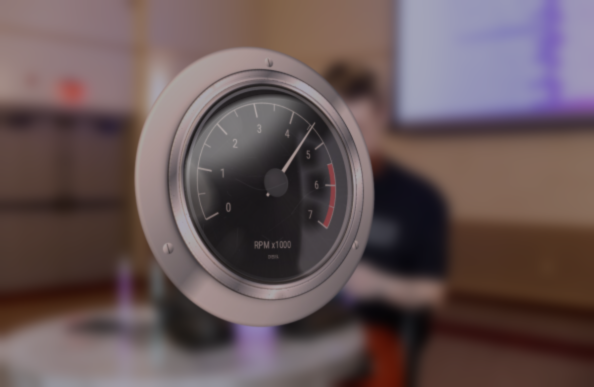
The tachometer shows 4500 rpm
